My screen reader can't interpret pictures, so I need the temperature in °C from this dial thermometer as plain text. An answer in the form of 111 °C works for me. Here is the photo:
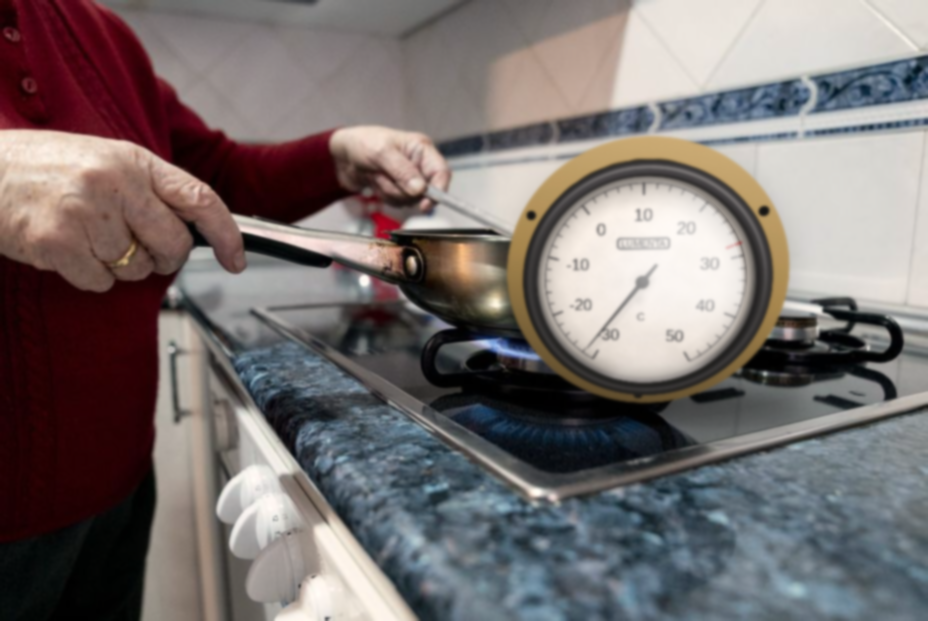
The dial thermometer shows -28 °C
